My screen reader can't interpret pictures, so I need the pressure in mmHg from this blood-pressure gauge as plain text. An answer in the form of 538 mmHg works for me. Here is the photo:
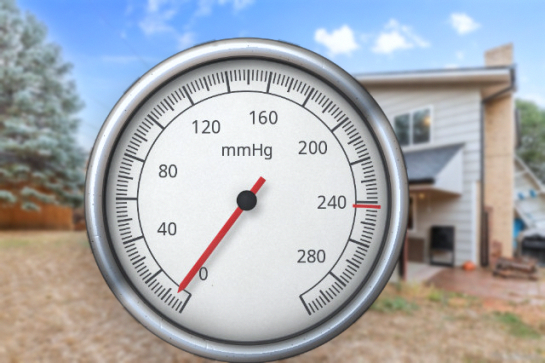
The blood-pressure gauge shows 6 mmHg
